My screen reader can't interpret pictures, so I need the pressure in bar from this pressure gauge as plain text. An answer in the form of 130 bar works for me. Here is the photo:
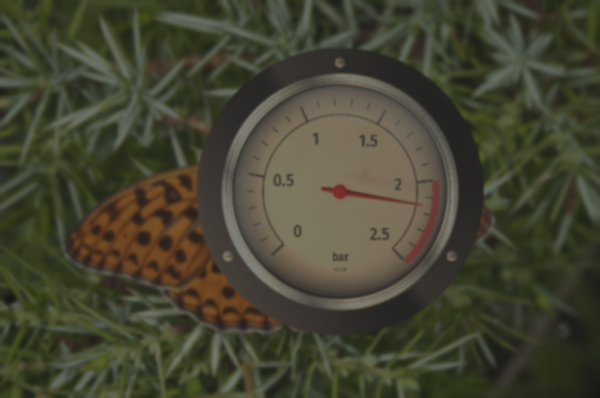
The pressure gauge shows 2.15 bar
